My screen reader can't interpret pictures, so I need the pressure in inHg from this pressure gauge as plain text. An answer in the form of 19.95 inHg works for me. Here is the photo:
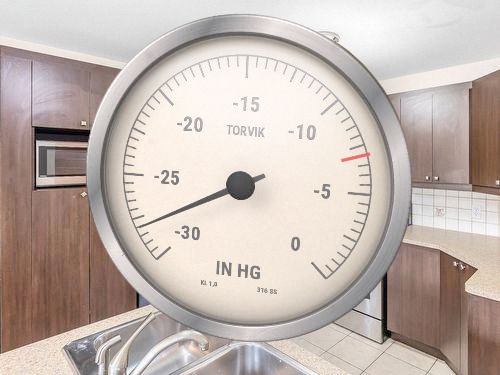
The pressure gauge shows -28 inHg
